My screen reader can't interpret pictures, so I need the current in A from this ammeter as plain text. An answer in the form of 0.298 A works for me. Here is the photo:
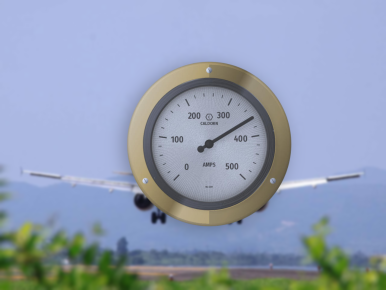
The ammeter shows 360 A
